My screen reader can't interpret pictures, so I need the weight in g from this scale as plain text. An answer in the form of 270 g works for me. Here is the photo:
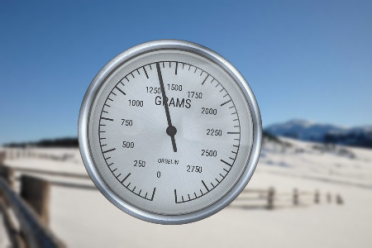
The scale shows 1350 g
